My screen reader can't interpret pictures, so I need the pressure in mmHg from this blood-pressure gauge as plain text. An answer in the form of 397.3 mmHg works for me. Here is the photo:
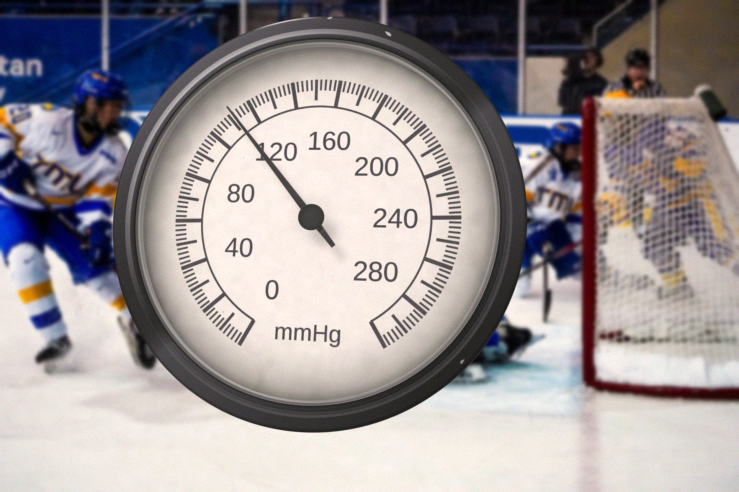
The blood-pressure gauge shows 112 mmHg
